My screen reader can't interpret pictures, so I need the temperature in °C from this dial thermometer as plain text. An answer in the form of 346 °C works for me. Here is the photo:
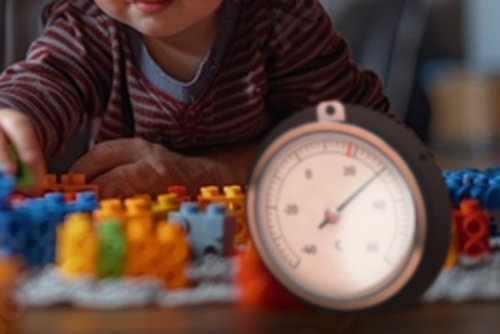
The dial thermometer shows 30 °C
